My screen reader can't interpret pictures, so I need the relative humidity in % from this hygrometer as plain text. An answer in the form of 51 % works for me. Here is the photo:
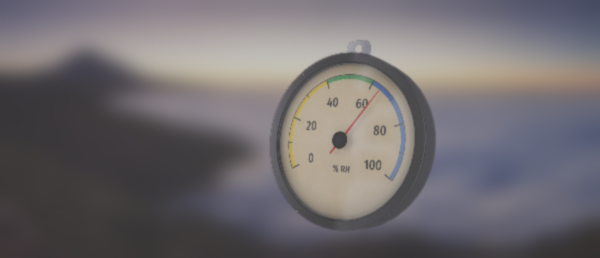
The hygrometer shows 65 %
